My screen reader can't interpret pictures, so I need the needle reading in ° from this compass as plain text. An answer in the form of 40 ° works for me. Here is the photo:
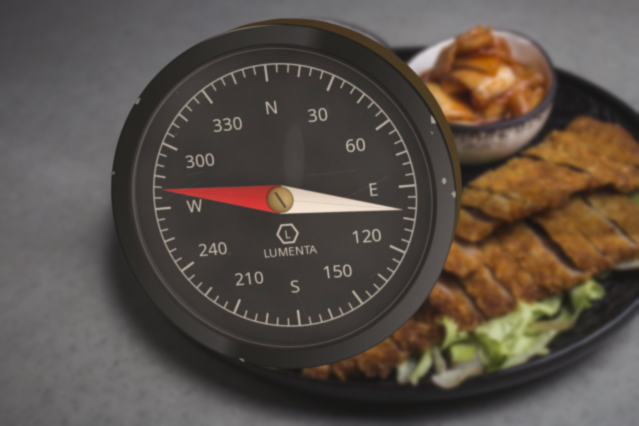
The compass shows 280 °
